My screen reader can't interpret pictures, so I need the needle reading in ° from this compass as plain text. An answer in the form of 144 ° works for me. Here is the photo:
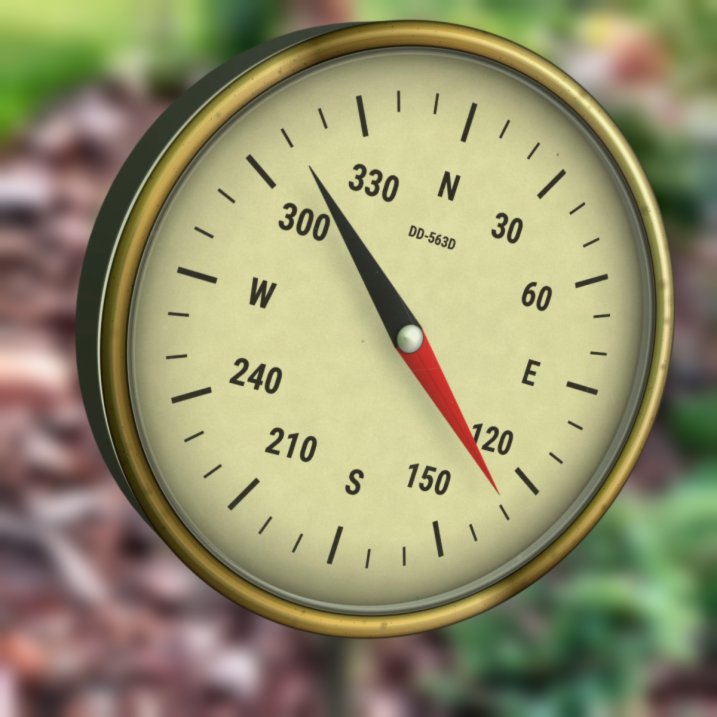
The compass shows 130 °
